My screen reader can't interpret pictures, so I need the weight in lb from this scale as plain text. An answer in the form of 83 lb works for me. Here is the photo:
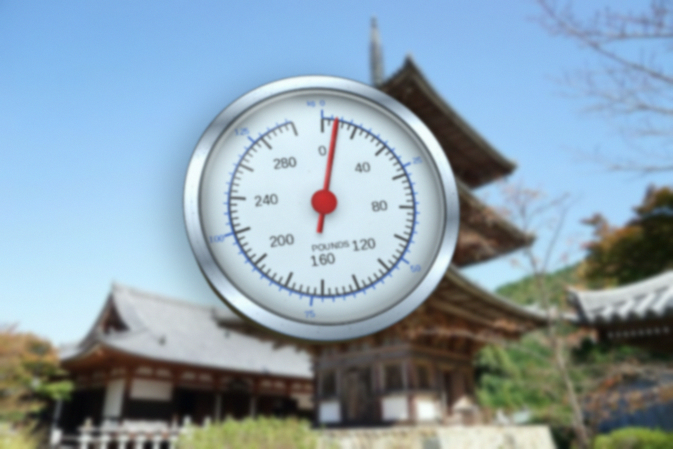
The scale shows 8 lb
